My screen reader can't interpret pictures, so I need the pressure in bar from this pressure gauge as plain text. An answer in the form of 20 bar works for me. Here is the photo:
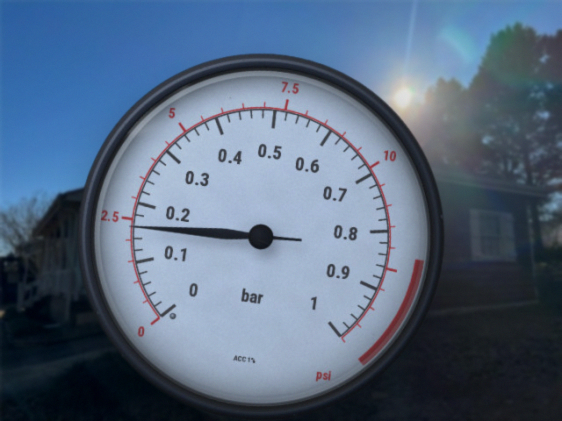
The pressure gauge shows 0.16 bar
